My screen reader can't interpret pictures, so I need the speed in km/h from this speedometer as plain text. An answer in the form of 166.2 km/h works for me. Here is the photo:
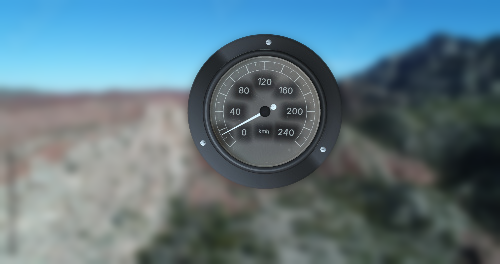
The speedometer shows 15 km/h
